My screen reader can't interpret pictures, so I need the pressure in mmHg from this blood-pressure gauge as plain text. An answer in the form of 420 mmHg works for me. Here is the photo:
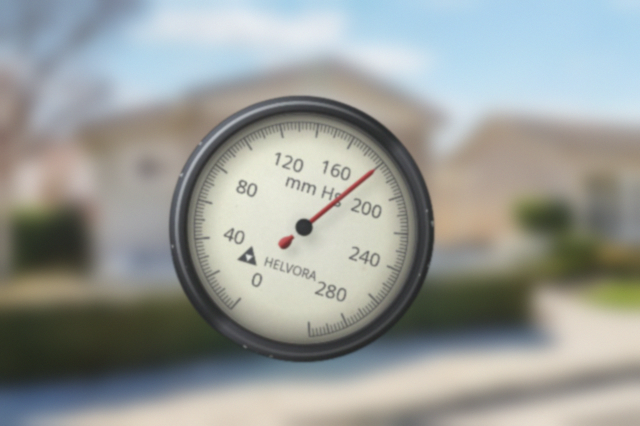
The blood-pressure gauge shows 180 mmHg
